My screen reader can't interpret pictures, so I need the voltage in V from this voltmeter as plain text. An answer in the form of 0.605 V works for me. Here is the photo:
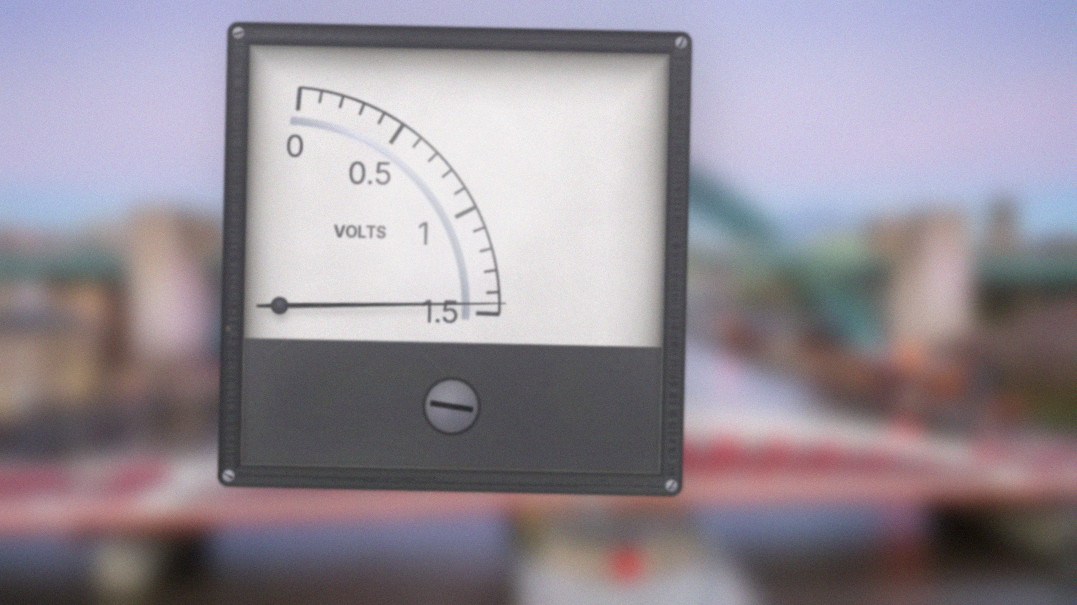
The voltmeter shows 1.45 V
